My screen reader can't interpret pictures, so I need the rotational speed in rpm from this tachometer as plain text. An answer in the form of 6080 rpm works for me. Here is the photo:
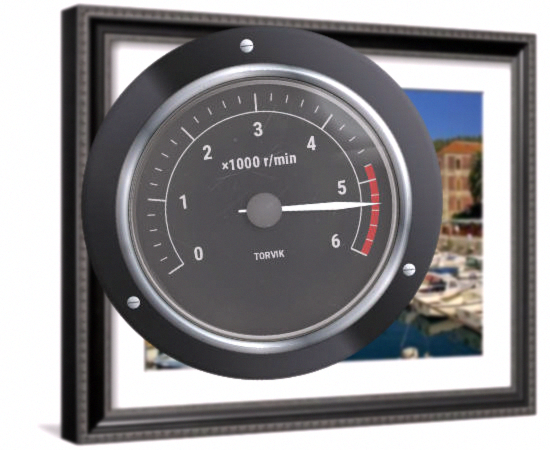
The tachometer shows 5300 rpm
